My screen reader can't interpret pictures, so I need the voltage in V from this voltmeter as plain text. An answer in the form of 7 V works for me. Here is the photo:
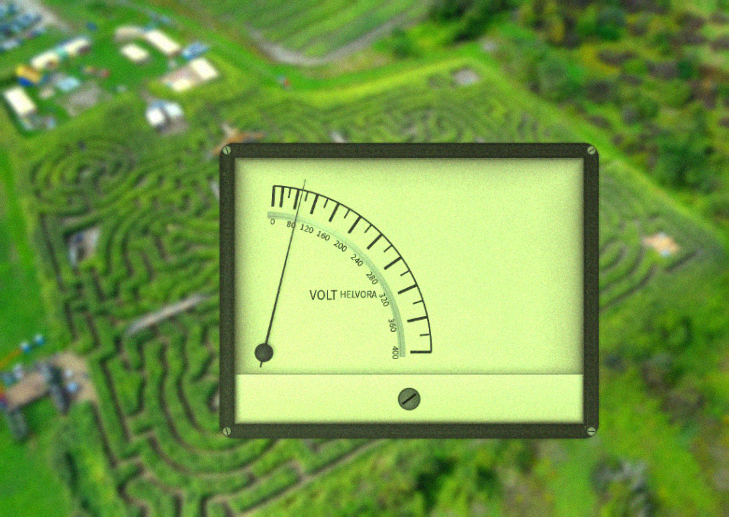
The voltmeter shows 90 V
